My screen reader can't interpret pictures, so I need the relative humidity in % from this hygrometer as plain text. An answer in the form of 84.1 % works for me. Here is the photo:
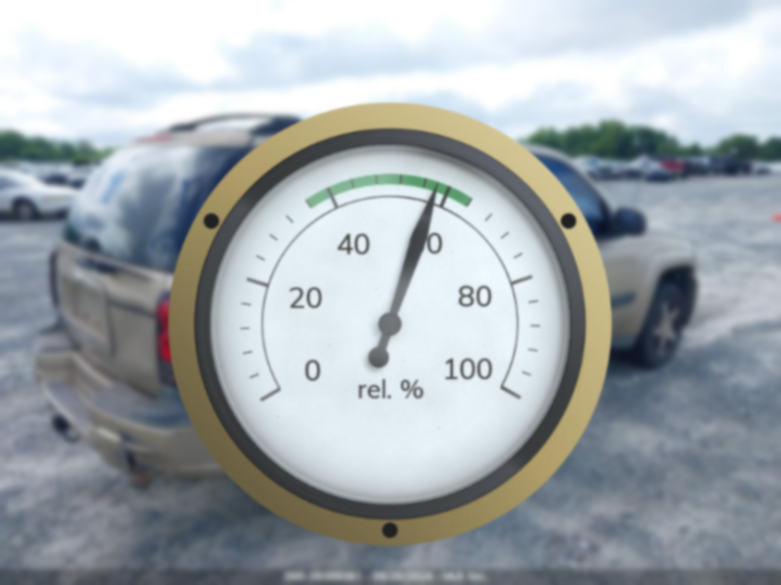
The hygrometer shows 58 %
